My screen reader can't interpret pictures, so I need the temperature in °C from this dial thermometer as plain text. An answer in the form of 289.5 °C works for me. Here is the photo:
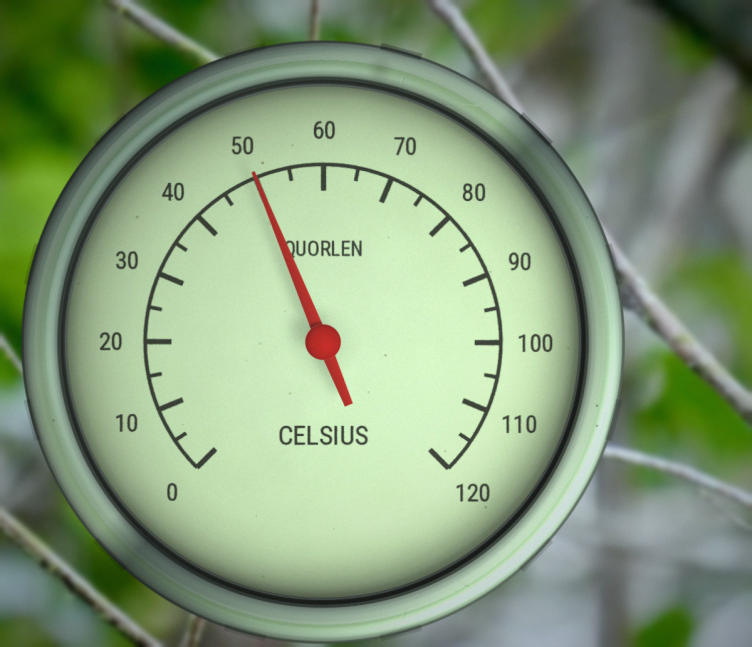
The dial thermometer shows 50 °C
